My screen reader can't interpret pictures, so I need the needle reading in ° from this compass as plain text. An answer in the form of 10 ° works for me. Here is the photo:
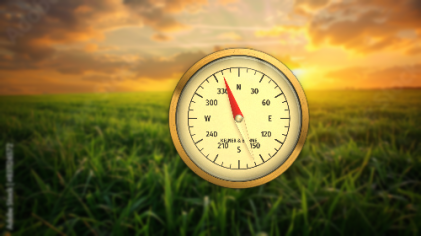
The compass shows 340 °
